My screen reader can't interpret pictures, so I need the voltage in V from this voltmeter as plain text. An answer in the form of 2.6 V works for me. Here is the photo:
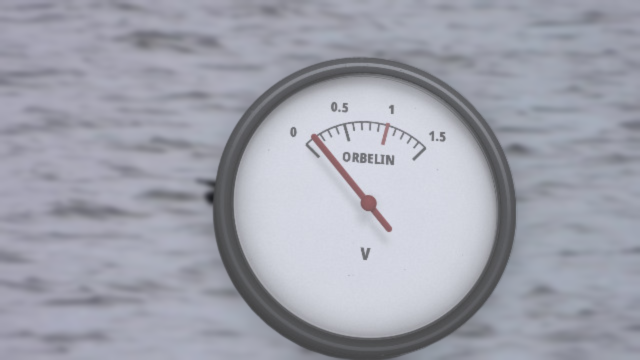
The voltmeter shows 0.1 V
